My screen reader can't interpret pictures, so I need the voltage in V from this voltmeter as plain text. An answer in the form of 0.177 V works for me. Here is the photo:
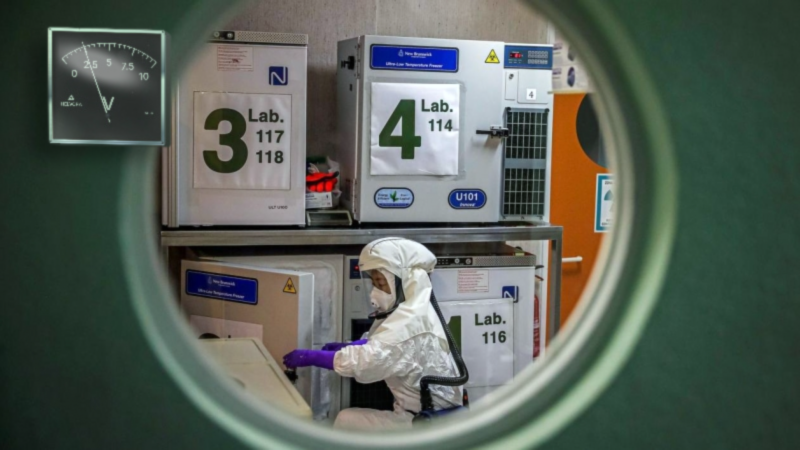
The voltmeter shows 2.5 V
